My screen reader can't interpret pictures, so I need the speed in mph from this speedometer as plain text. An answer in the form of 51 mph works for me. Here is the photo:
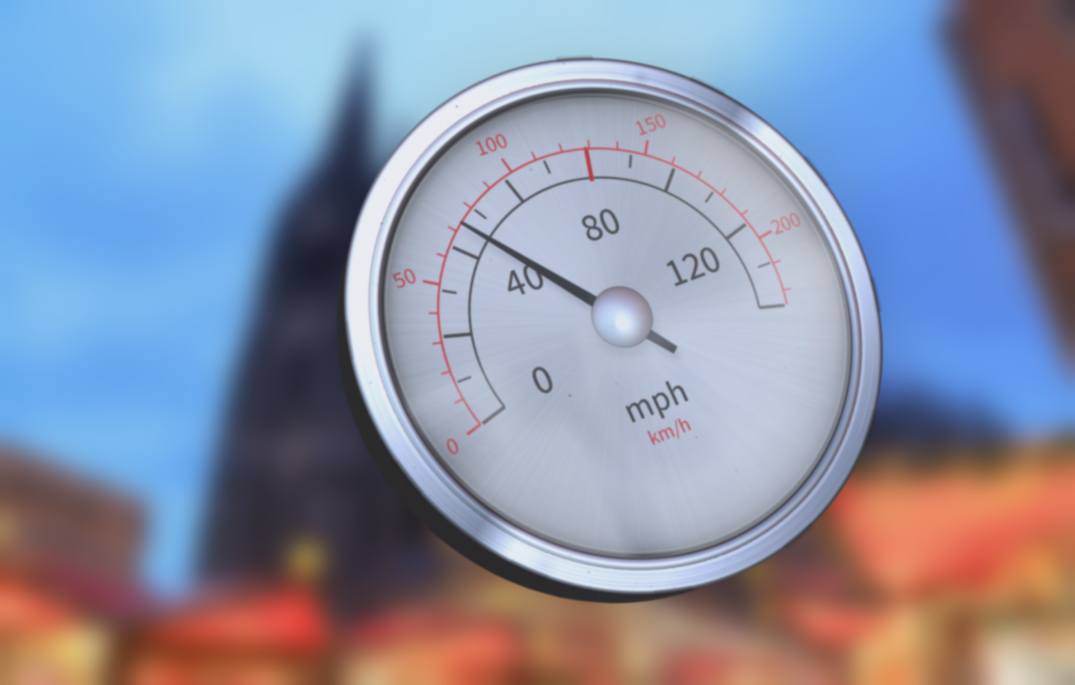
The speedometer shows 45 mph
